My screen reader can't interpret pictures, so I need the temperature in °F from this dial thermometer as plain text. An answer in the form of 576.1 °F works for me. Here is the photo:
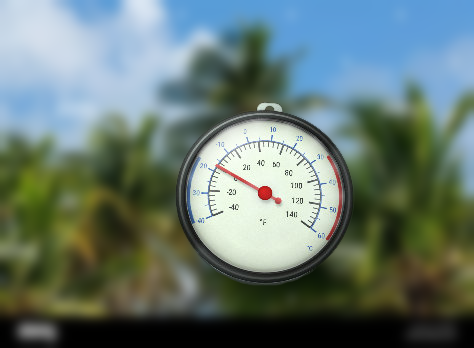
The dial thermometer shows 0 °F
